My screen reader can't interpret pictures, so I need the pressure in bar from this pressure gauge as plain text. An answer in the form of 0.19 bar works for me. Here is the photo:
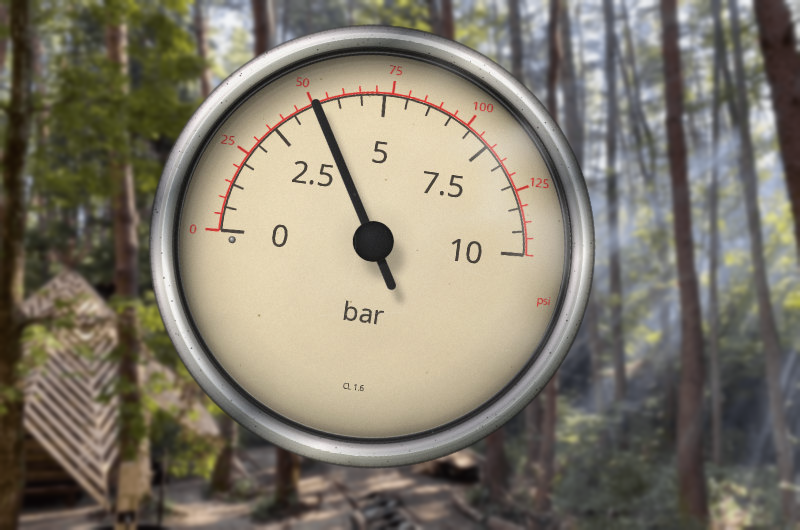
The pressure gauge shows 3.5 bar
